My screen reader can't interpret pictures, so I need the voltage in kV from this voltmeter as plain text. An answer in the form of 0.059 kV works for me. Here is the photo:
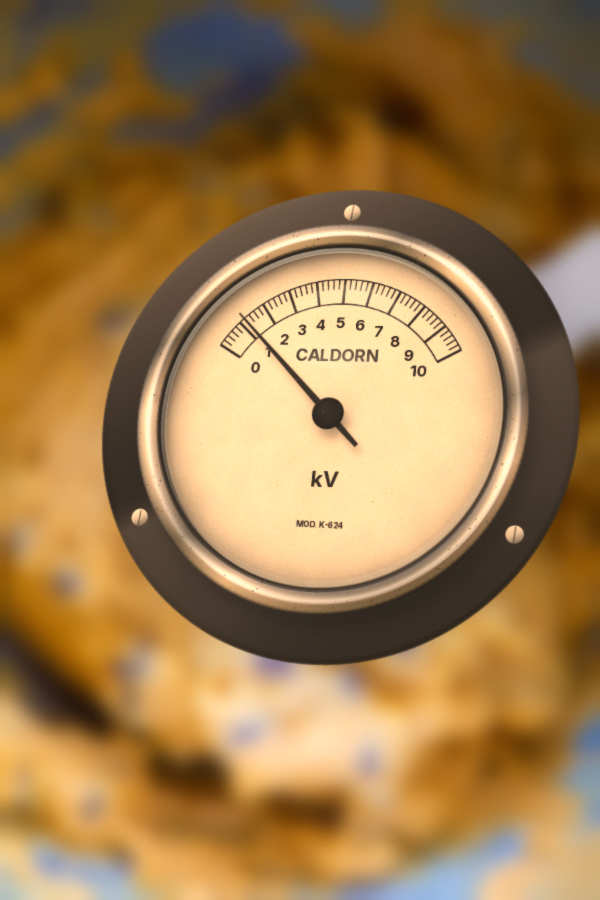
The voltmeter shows 1.2 kV
